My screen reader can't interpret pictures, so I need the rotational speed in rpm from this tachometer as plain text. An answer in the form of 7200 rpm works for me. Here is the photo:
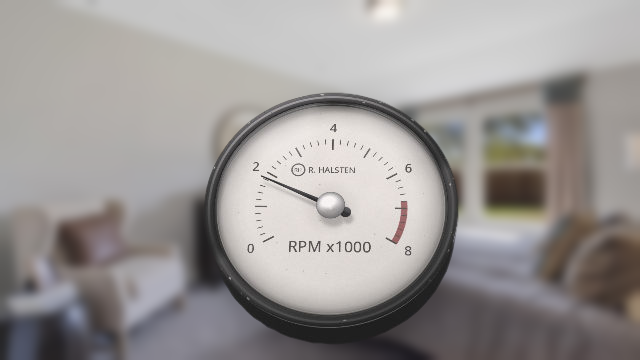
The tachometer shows 1800 rpm
